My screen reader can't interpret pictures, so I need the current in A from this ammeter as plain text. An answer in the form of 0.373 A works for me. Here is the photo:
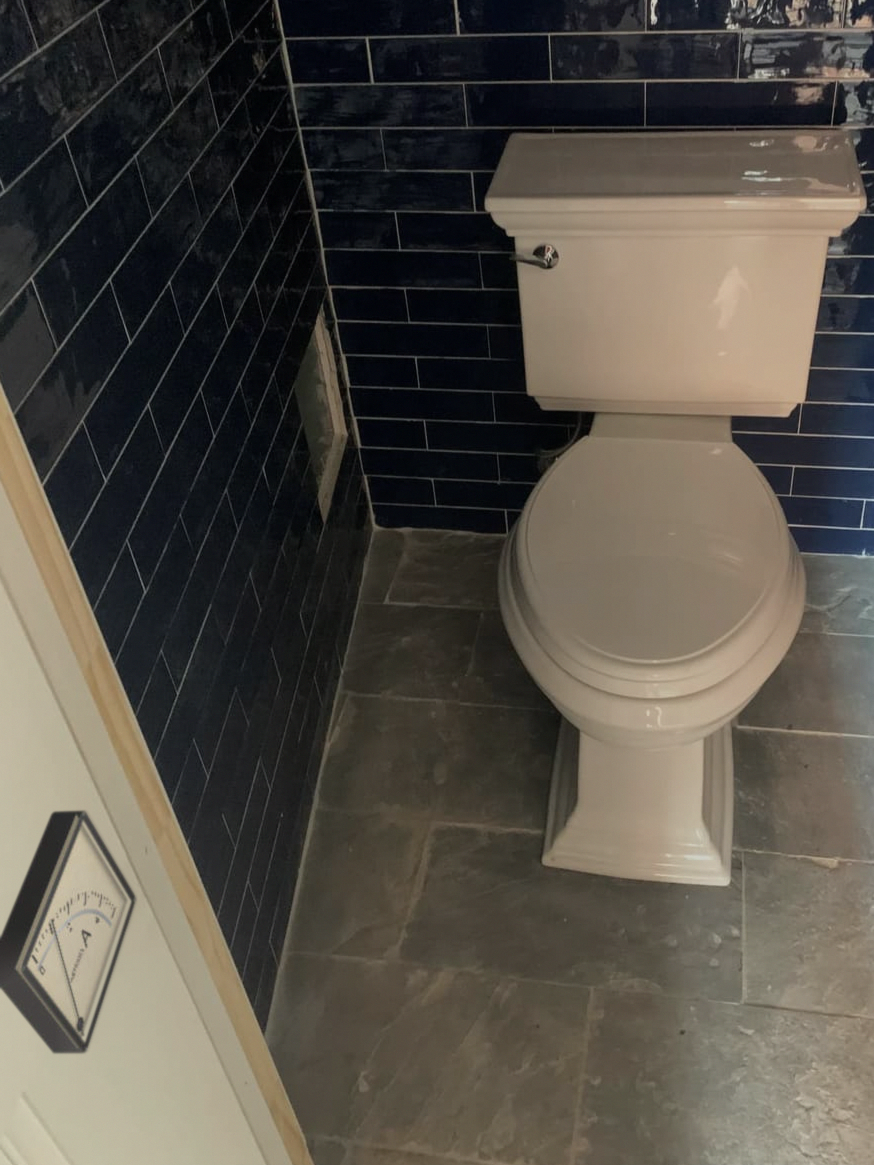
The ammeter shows 1 A
